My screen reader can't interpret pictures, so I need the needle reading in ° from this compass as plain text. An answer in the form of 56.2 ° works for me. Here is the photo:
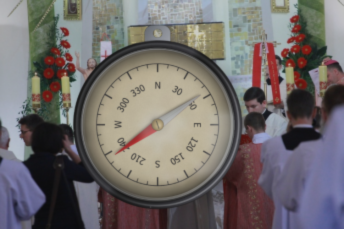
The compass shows 235 °
